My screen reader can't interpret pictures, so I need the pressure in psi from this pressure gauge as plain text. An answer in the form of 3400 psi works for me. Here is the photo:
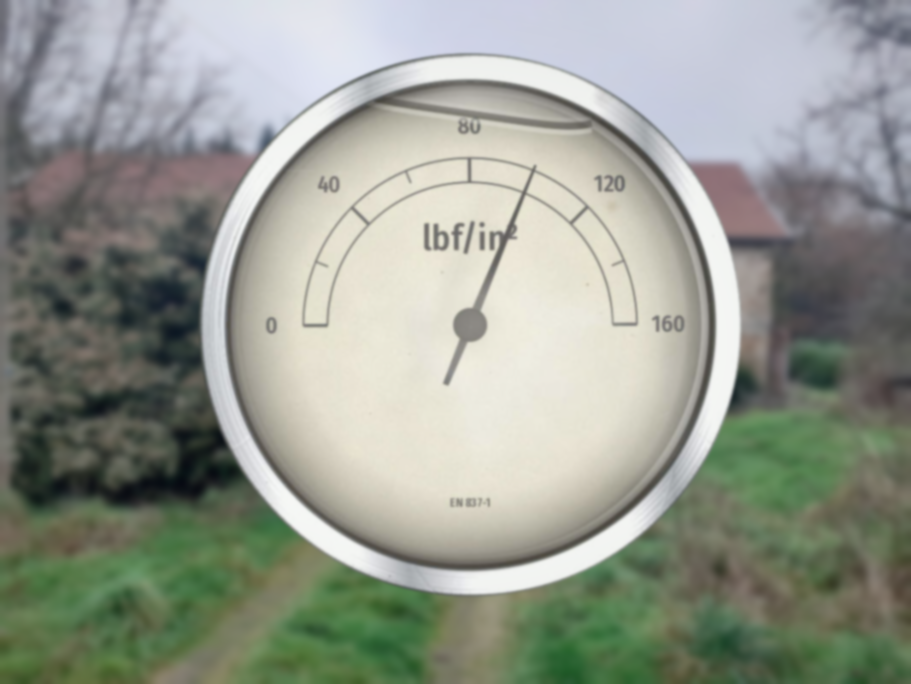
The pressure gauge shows 100 psi
